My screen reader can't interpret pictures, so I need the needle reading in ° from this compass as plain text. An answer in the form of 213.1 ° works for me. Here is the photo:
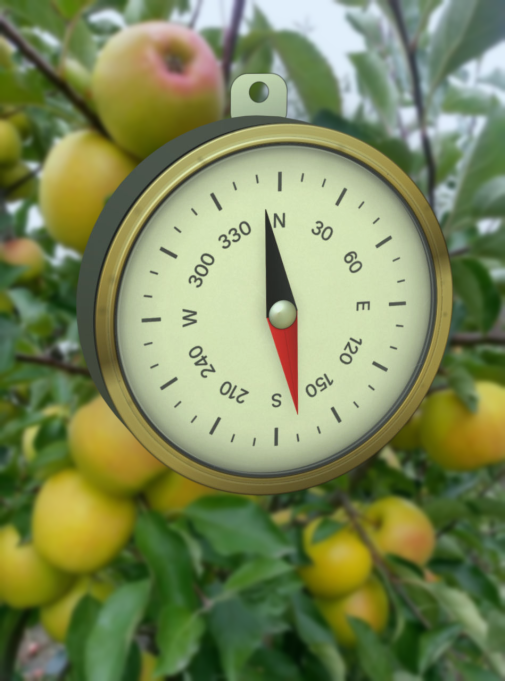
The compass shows 170 °
